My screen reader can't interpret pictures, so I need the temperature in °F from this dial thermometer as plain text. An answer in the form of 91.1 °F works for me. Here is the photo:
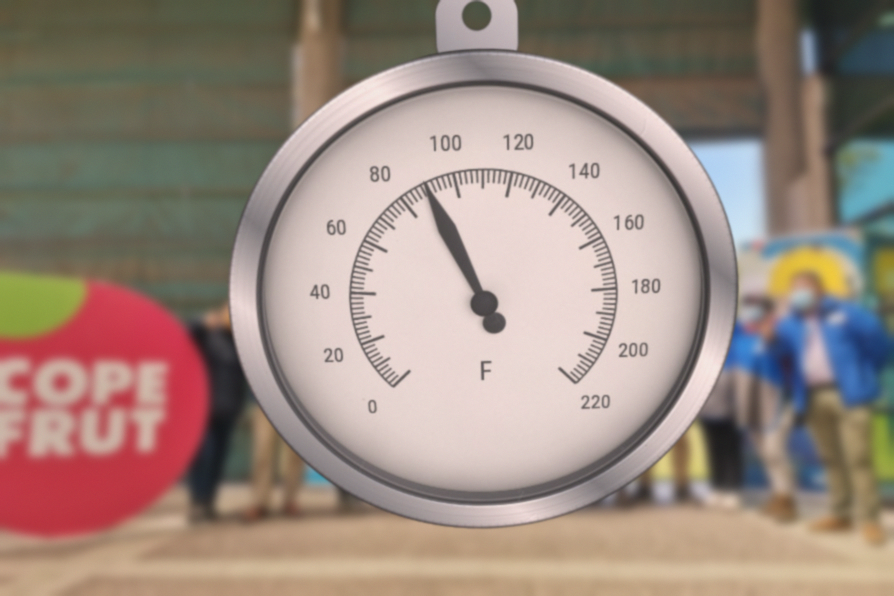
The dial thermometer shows 90 °F
